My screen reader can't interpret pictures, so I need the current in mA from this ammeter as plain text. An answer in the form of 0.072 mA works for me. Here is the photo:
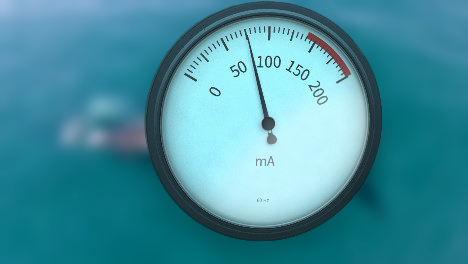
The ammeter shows 75 mA
